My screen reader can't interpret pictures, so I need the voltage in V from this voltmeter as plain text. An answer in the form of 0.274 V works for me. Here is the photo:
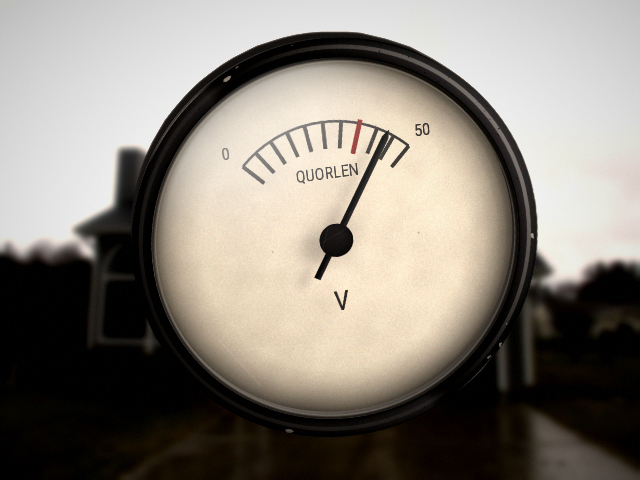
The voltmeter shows 42.5 V
